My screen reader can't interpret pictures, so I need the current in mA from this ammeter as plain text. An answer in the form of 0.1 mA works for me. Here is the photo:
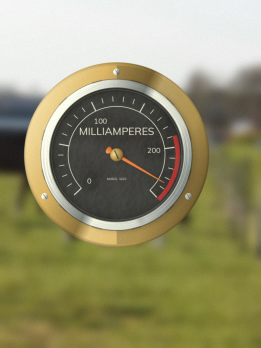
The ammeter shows 235 mA
